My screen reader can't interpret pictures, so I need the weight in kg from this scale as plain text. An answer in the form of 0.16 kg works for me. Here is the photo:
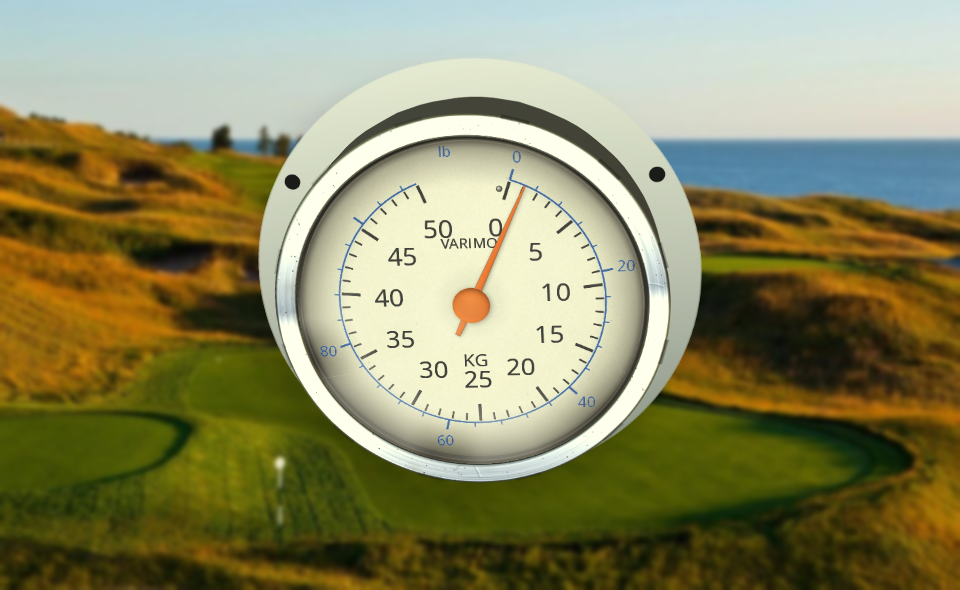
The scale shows 1 kg
